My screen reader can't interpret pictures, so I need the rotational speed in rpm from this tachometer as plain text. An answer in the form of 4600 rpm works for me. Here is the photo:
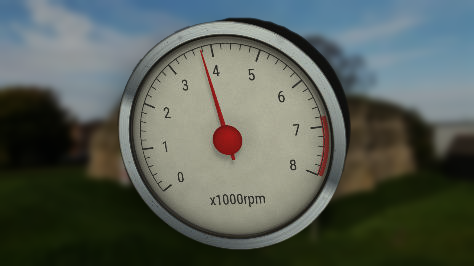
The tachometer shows 3800 rpm
